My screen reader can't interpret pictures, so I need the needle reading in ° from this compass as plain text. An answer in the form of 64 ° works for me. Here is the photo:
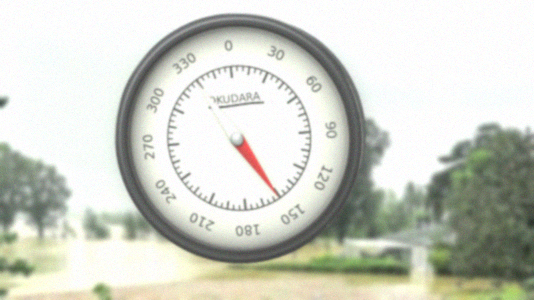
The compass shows 150 °
